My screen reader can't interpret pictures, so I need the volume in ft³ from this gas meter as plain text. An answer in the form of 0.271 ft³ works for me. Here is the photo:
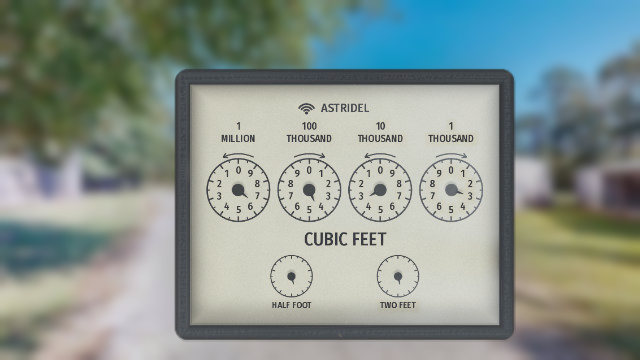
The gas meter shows 643300 ft³
